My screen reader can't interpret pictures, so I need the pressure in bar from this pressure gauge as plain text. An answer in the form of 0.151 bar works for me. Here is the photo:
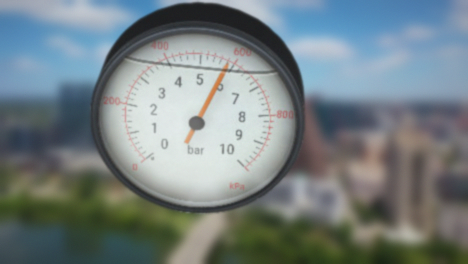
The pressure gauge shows 5.8 bar
